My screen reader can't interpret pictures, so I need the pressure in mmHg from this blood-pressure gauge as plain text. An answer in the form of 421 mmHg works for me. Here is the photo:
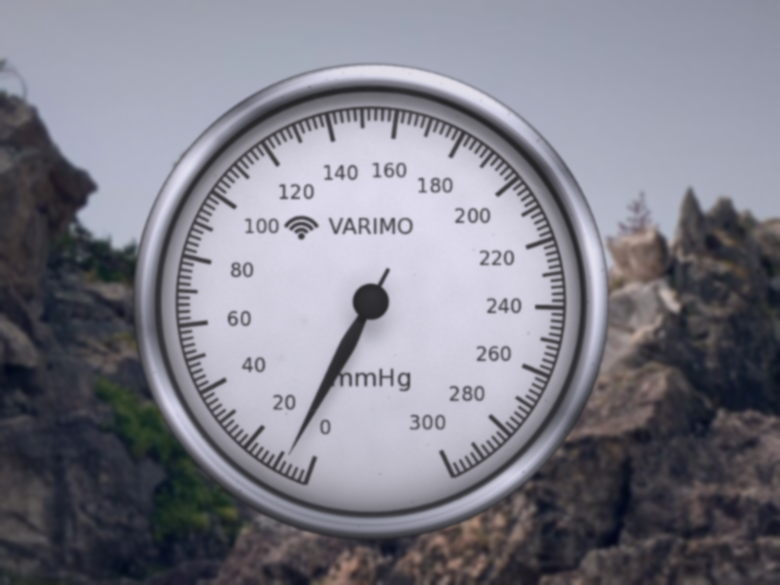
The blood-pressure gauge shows 8 mmHg
